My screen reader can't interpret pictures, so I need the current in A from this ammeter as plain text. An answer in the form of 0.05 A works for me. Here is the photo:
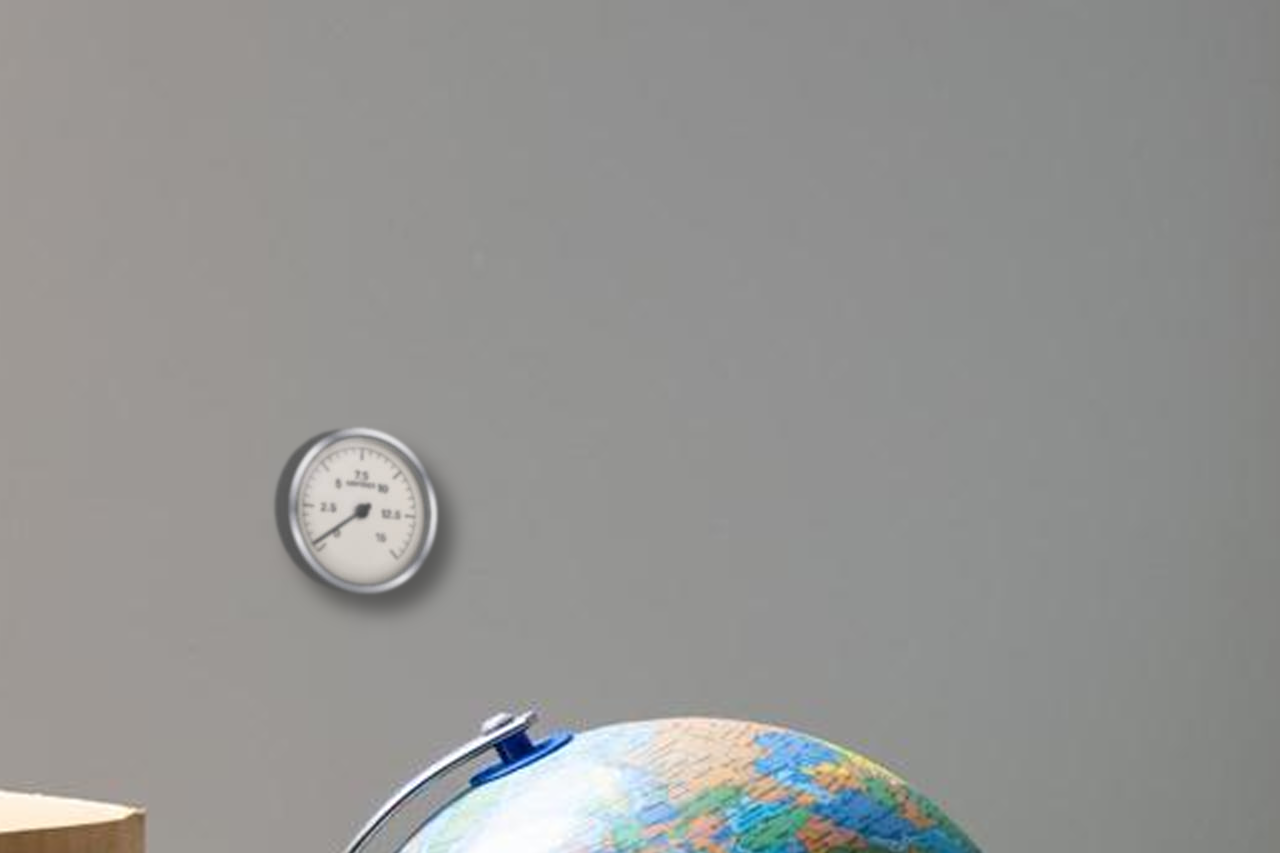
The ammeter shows 0.5 A
